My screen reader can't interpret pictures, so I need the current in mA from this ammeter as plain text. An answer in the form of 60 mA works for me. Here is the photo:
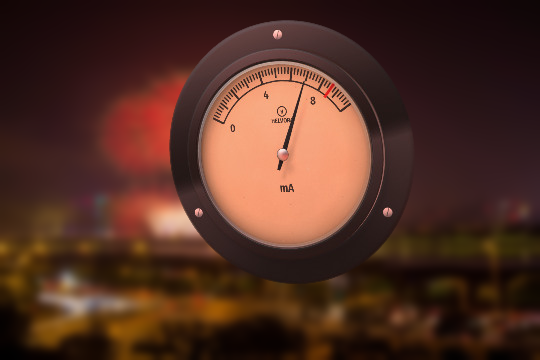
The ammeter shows 7 mA
